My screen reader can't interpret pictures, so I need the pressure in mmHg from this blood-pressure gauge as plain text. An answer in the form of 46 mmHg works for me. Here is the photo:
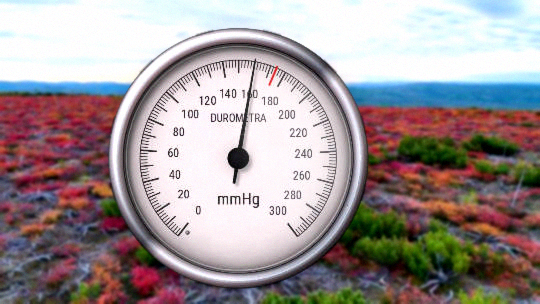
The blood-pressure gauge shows 160 mmHg
